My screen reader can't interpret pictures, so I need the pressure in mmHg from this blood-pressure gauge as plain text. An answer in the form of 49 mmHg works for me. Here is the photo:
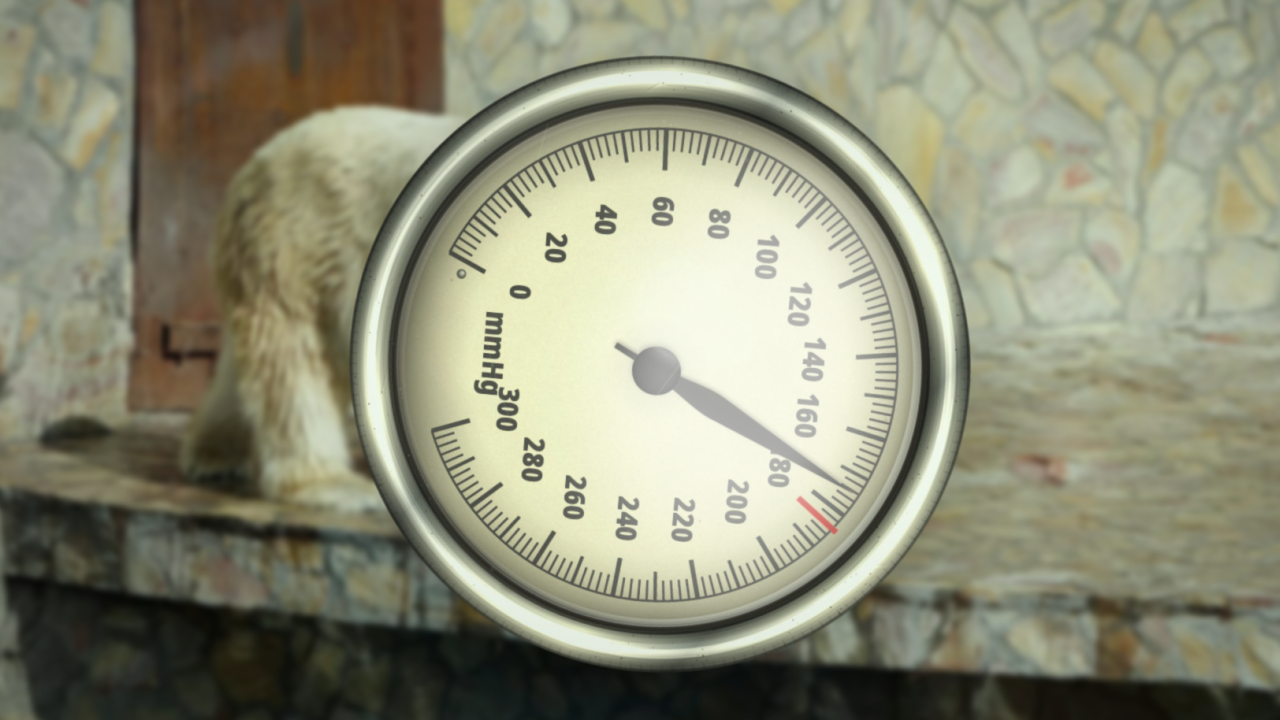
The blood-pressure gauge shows 174 mmHg
